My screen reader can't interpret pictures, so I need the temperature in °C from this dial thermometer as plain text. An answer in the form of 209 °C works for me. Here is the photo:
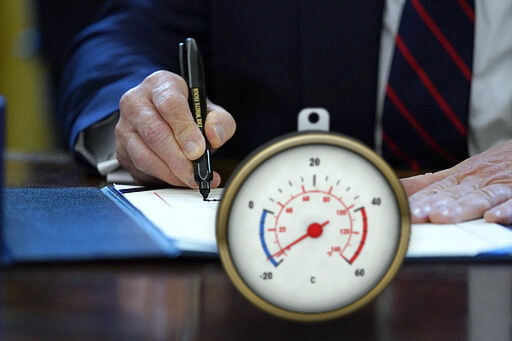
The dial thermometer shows -16 °C
